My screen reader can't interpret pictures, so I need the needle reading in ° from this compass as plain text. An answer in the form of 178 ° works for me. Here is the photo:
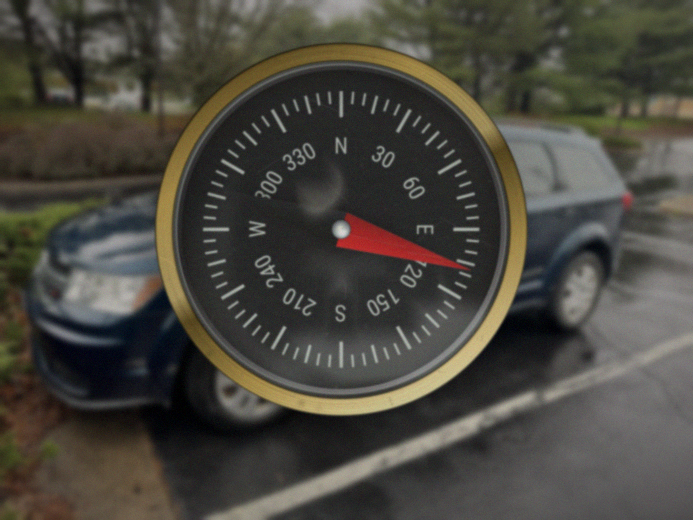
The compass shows 107.5 °
